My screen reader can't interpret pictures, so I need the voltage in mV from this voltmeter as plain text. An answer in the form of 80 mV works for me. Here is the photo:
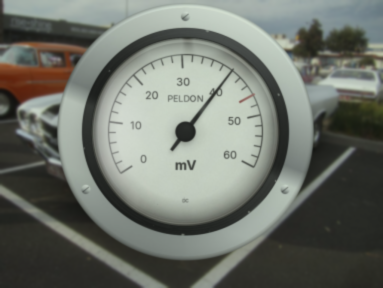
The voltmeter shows 40 mV
